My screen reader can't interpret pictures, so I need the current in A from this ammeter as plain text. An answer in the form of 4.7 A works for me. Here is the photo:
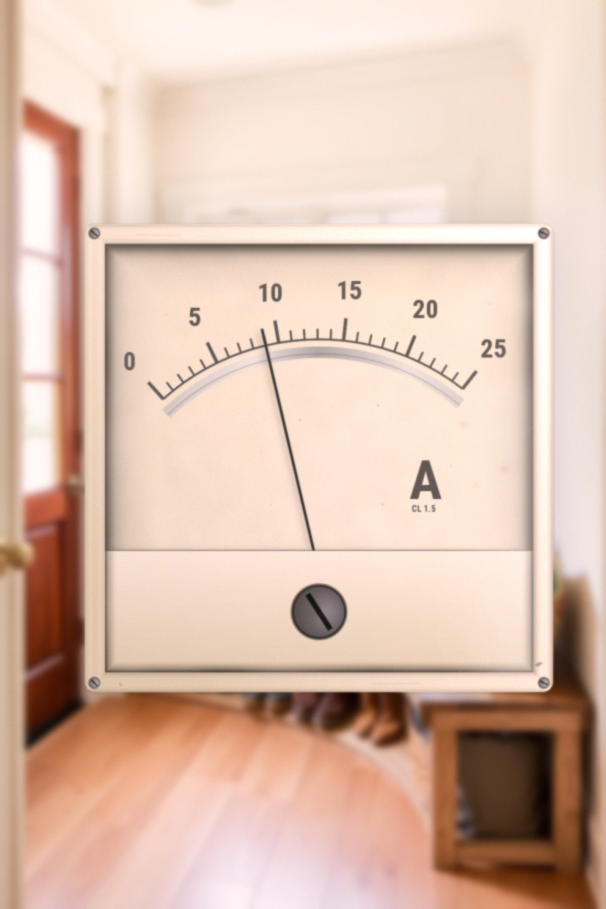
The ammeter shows 9 A
